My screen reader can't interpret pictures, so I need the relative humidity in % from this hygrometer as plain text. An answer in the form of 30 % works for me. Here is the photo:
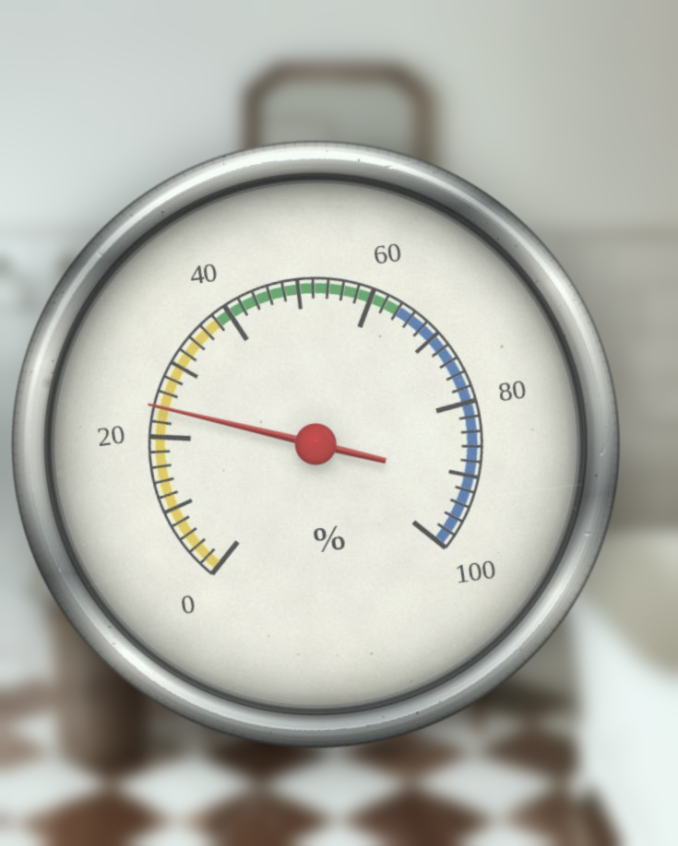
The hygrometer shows 24 %
